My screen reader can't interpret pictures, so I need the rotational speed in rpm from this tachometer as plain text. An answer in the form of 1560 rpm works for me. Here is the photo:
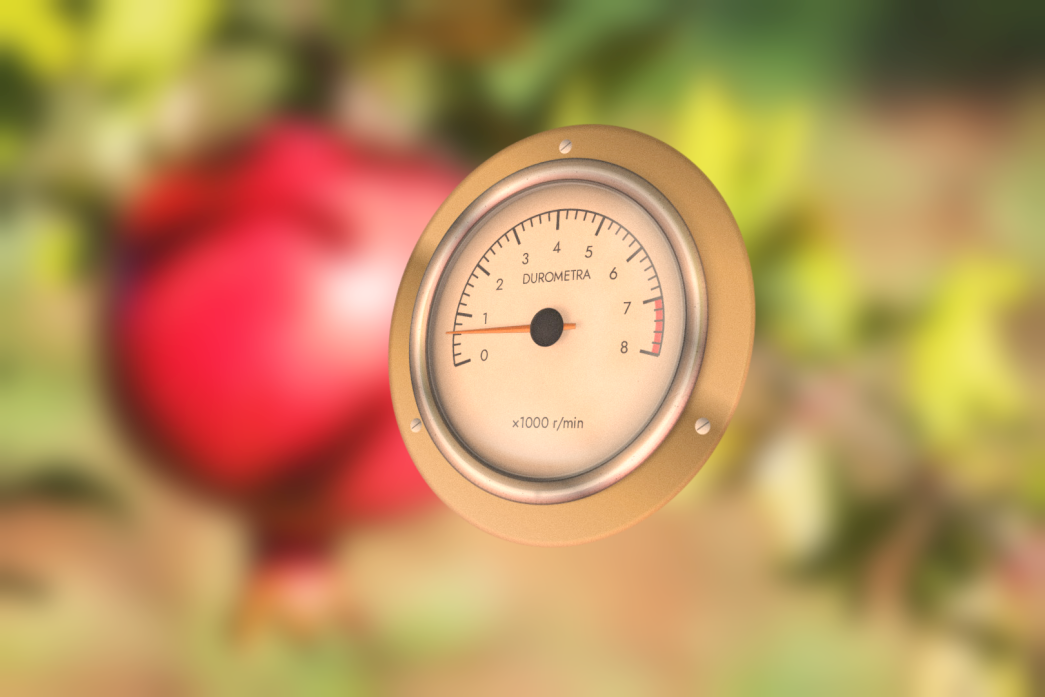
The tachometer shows 600 rpm
